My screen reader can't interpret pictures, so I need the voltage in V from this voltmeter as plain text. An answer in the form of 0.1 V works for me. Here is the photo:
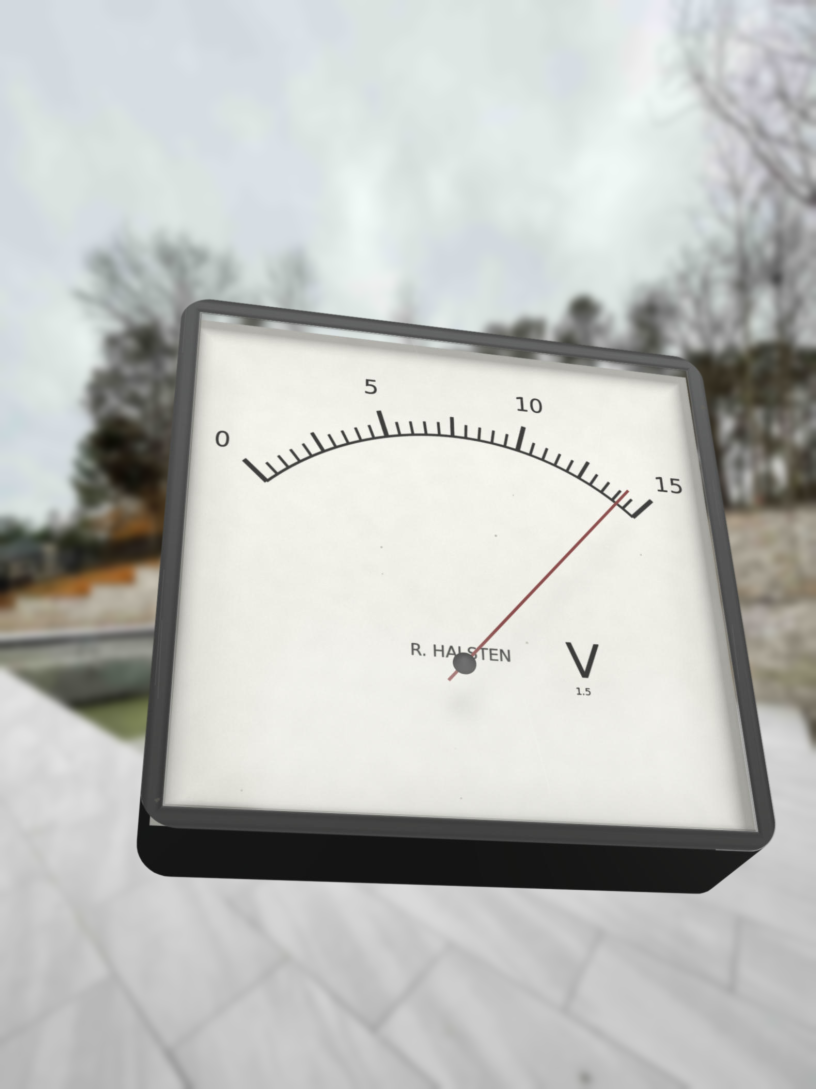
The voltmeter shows 14.25 V
